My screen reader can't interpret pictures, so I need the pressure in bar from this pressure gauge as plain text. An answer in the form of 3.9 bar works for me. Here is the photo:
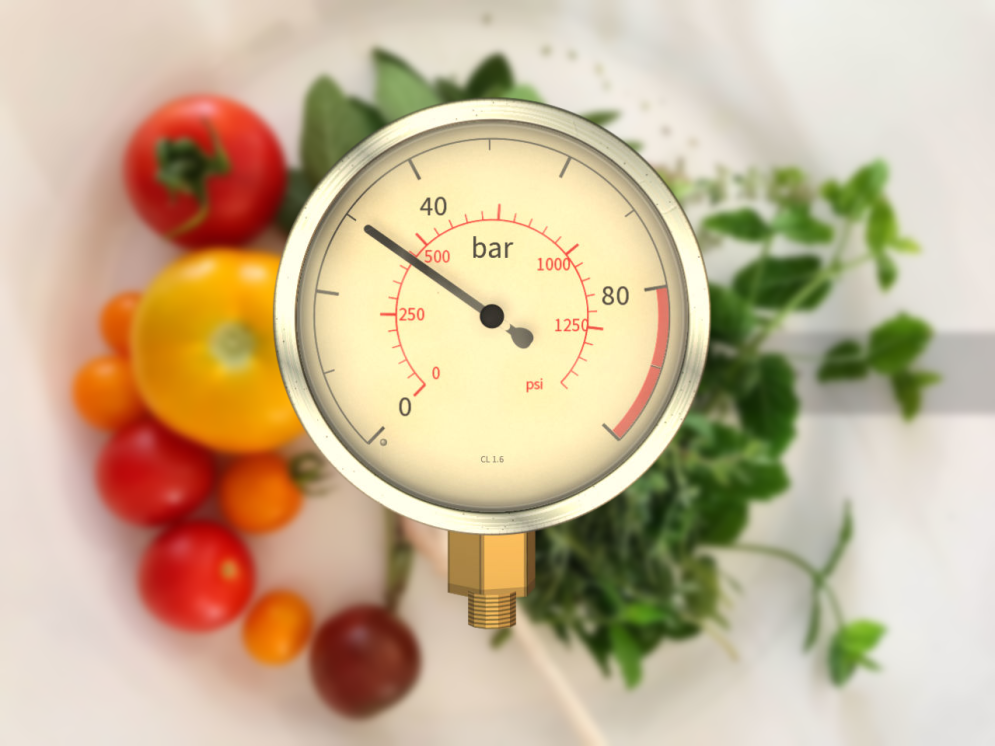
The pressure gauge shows 30 bar
